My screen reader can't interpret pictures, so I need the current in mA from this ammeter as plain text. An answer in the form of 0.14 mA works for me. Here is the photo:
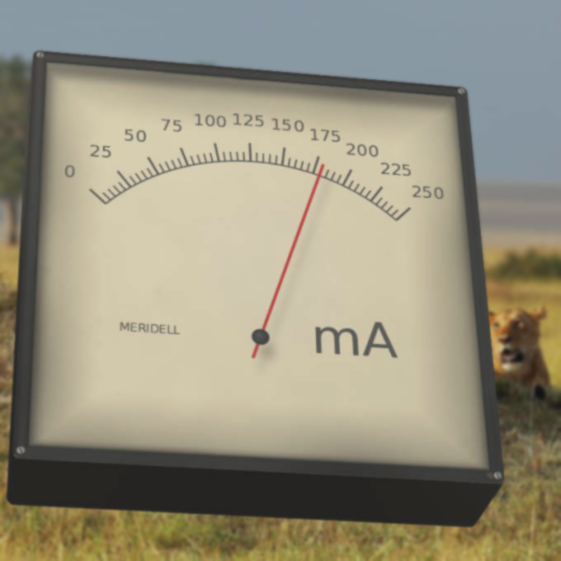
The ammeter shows 180 mA
